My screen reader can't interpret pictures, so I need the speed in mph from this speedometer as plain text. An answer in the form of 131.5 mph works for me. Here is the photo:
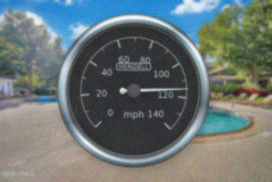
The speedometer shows 115 mph
